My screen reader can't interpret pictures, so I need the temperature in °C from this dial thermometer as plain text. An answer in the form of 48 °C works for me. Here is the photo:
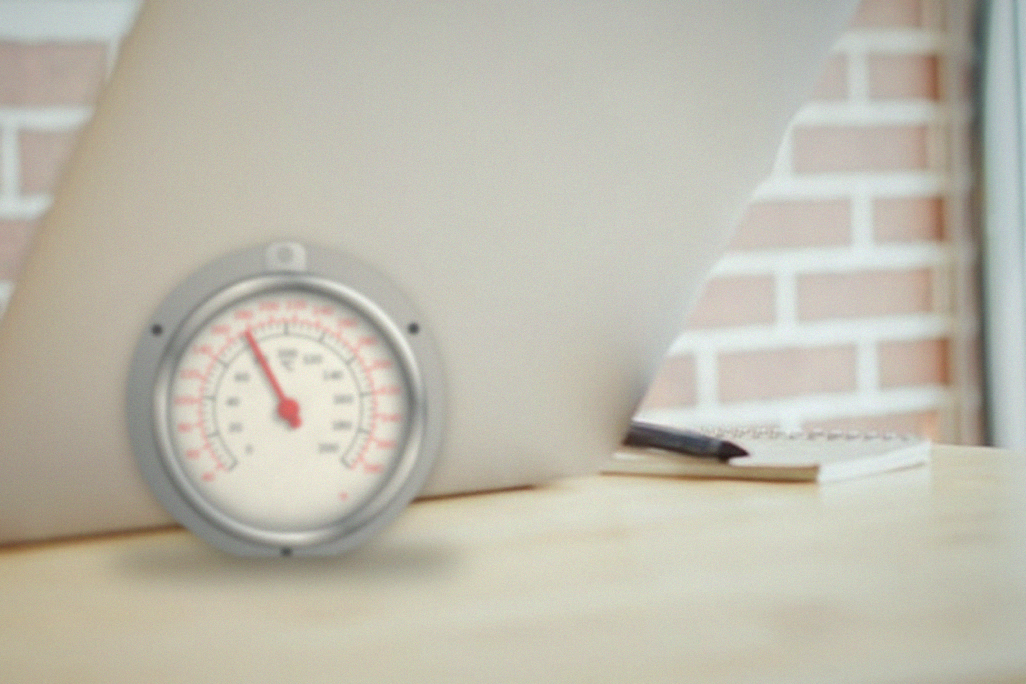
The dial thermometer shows 80 °C
